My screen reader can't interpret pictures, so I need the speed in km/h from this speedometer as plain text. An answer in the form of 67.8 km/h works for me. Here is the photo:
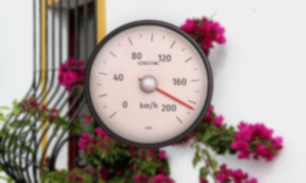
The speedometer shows 185 km/h
